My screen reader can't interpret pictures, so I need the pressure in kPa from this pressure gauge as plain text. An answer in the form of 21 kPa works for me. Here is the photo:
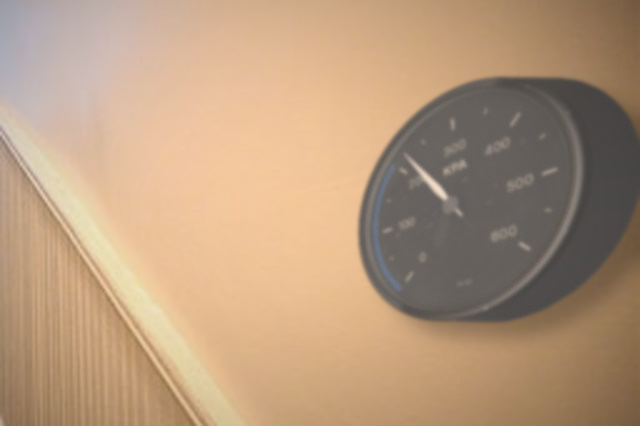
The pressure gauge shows 225 kPa
